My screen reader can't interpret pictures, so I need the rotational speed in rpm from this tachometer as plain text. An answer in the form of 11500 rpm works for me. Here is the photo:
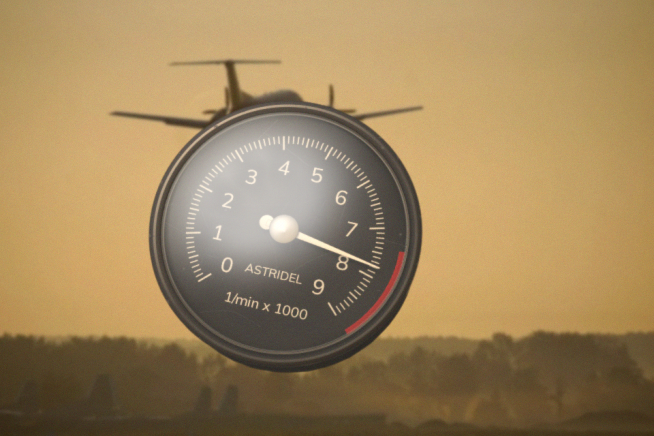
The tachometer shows 7800 rpm
